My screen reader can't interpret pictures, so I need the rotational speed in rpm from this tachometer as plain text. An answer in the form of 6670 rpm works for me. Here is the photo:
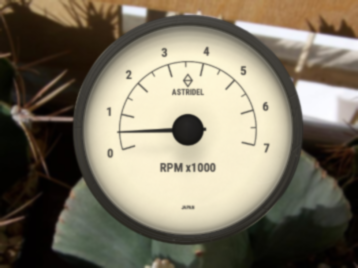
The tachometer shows 500 rpm
